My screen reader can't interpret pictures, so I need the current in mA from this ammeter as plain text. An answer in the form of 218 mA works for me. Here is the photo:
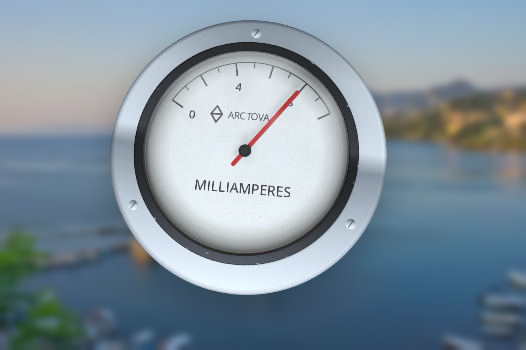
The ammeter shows 8 mA
